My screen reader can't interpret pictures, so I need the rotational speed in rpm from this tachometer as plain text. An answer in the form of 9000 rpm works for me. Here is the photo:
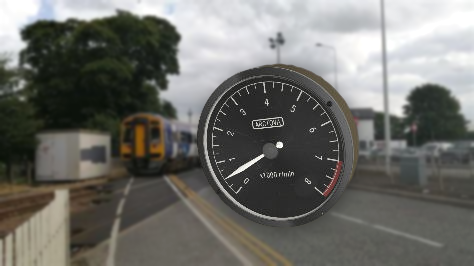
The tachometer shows 500 rpm
